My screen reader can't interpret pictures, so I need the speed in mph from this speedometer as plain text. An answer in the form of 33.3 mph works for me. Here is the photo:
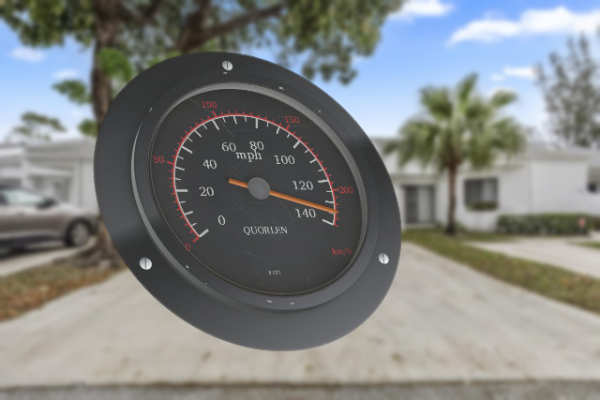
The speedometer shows 135 mph
